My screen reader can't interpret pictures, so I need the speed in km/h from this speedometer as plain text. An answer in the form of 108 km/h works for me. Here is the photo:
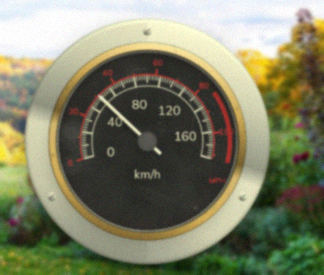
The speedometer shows 50 km/h
